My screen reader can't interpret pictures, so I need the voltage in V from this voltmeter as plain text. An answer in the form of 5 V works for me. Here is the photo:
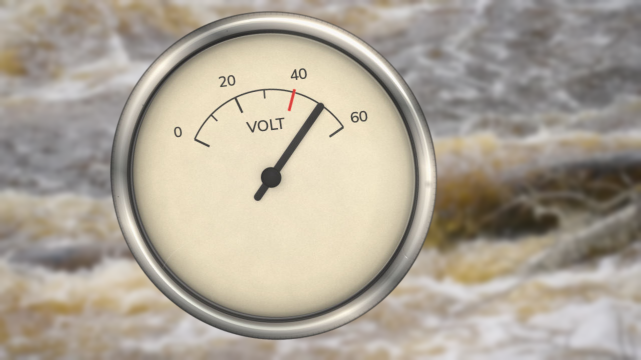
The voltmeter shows 50 V
